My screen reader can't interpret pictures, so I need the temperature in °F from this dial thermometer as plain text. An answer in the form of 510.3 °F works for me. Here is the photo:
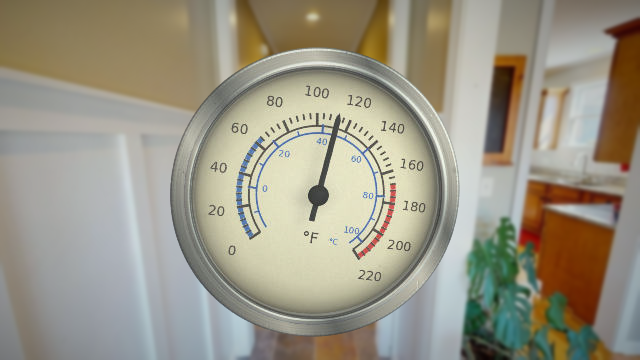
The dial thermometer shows 112 °F
